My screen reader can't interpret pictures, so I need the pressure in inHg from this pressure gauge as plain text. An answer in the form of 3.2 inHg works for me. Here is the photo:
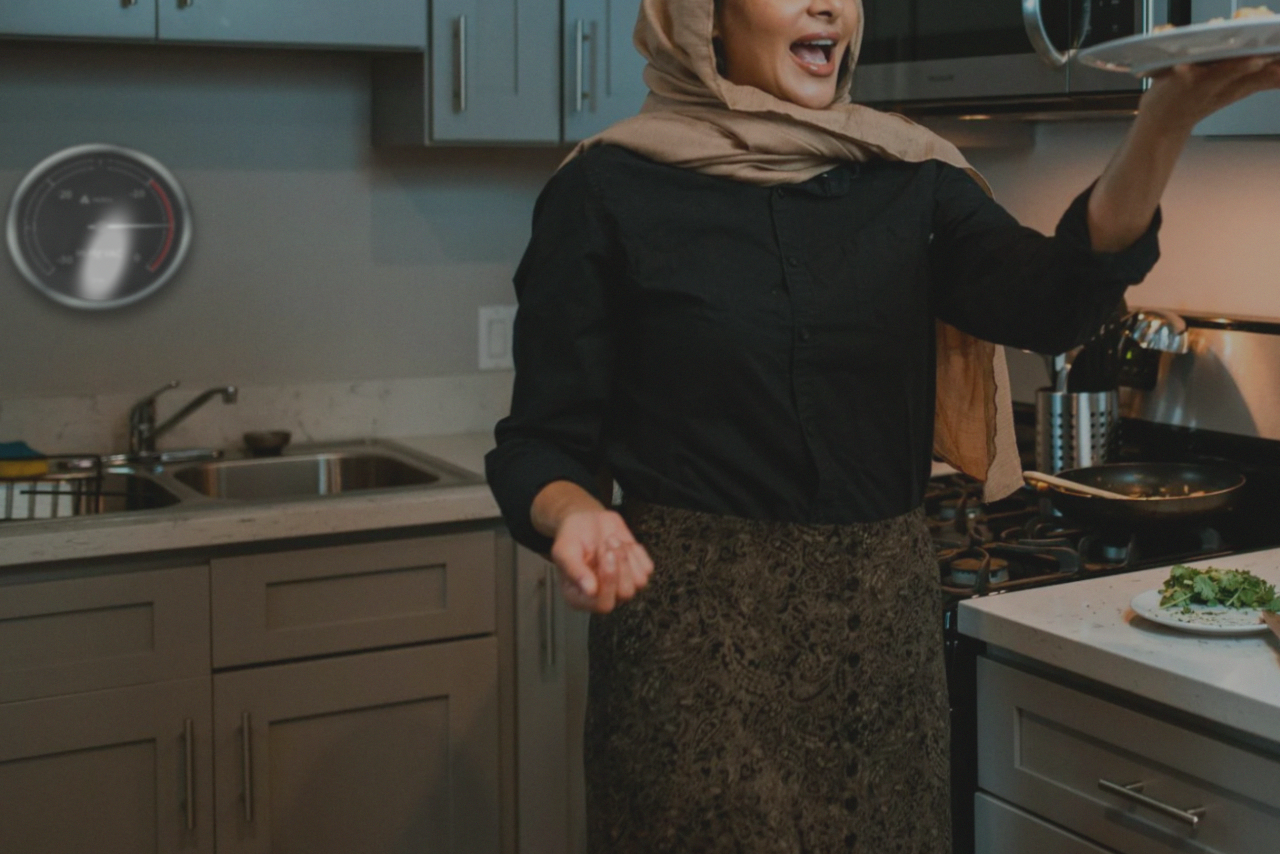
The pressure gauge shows -5 inHg
